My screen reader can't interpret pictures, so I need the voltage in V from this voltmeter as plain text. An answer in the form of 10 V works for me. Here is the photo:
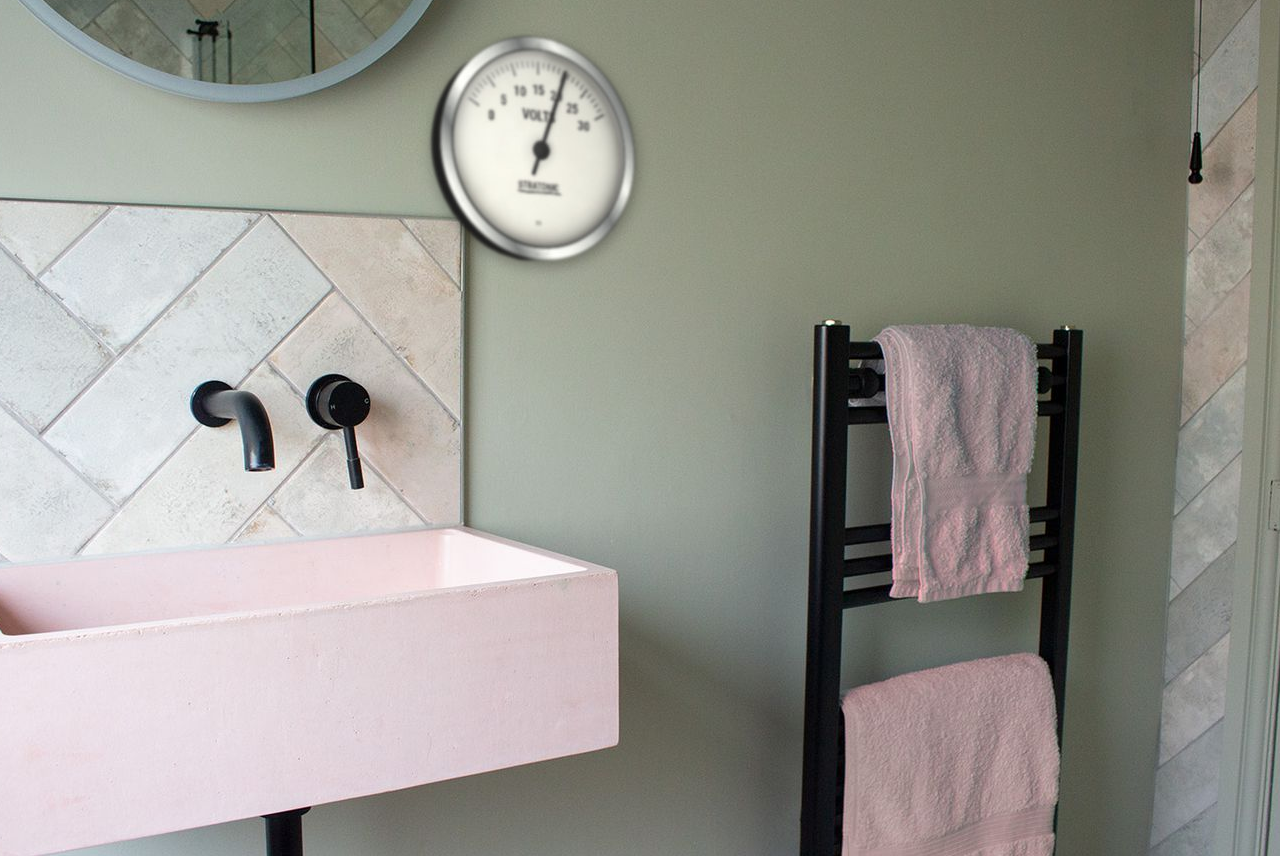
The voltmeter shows 20 V
